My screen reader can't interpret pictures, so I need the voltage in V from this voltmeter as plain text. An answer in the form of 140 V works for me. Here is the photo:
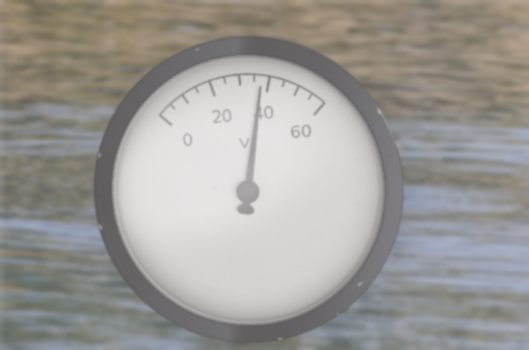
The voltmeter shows 37.5 V
